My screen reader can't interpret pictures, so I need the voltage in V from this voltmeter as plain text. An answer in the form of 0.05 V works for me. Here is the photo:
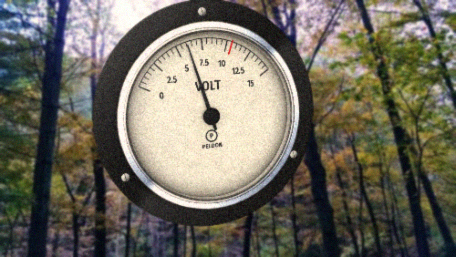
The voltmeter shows 6 V
